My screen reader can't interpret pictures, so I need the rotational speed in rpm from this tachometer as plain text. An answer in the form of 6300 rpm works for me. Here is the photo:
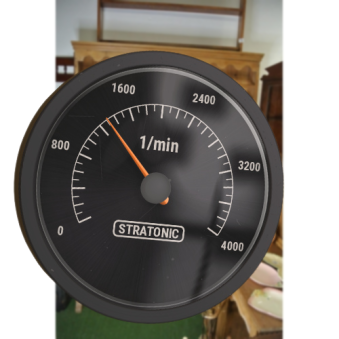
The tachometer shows 1300 rpm
